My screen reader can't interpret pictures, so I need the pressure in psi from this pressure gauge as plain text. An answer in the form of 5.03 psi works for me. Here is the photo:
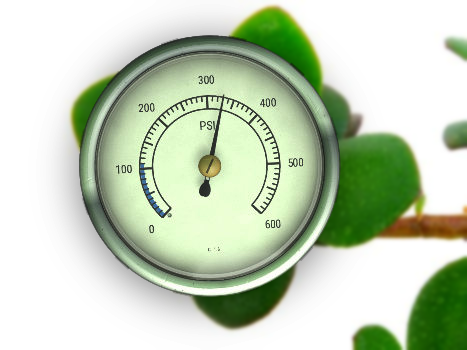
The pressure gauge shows 330 psi
